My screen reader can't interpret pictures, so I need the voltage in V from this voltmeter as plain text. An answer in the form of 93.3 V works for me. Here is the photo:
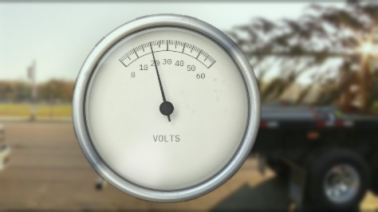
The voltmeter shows 20 V
